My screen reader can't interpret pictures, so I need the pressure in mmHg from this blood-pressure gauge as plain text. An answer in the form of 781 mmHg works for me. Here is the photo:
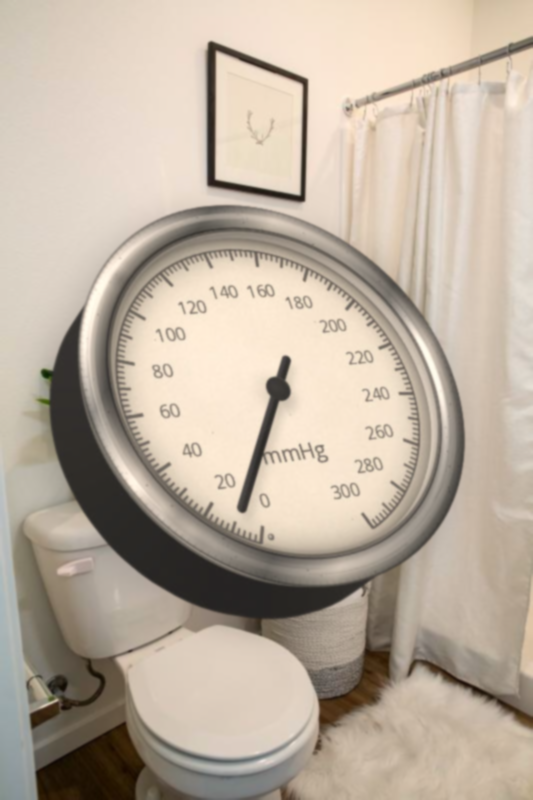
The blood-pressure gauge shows 10 mmHg
